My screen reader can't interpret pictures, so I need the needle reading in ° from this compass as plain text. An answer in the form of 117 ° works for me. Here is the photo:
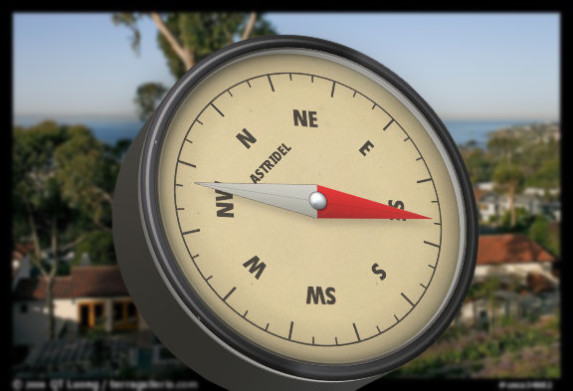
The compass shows 140 °
